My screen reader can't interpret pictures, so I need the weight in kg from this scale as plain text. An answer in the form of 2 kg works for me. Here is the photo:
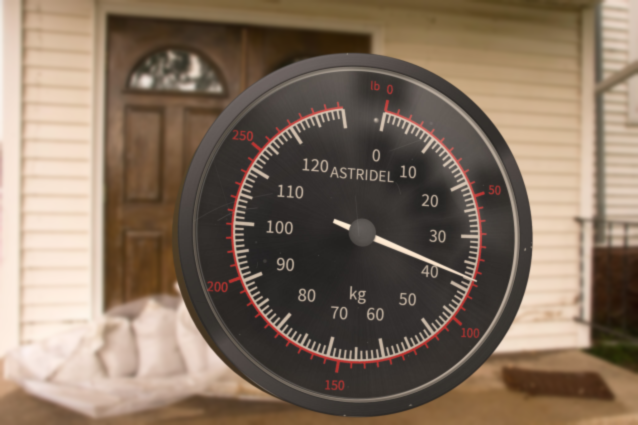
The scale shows 38 kg
